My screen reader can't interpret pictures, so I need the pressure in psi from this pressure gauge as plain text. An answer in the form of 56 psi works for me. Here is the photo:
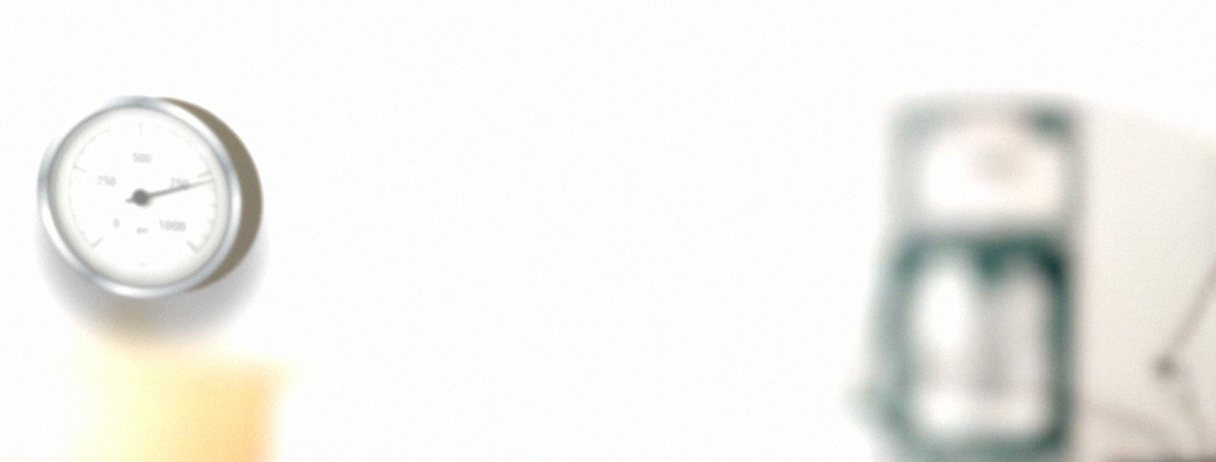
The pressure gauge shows 775 psi
